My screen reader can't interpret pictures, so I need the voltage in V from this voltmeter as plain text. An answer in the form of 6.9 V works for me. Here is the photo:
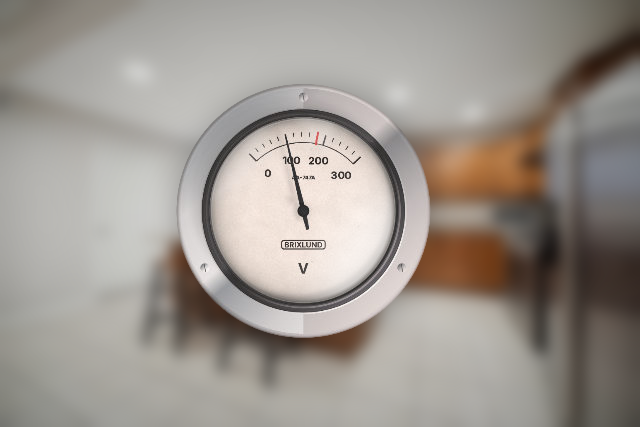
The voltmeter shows 100 V
